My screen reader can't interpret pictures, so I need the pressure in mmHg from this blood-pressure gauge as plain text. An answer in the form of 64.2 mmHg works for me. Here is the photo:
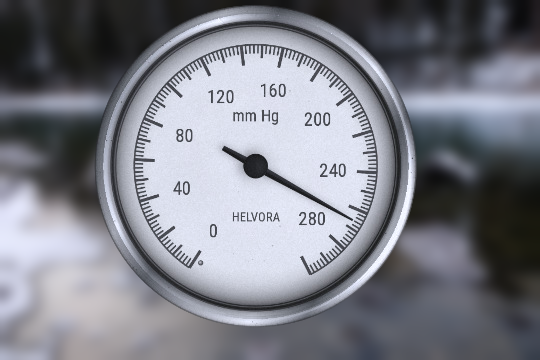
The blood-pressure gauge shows 266 mmHg
